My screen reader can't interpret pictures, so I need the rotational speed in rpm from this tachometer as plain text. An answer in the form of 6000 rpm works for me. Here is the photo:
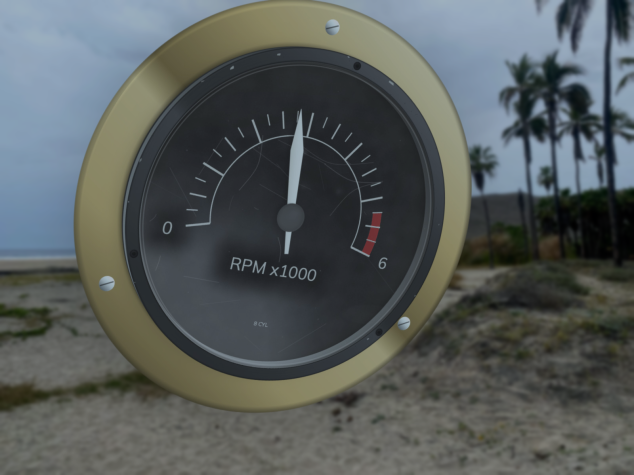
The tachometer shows 2750 rpm
